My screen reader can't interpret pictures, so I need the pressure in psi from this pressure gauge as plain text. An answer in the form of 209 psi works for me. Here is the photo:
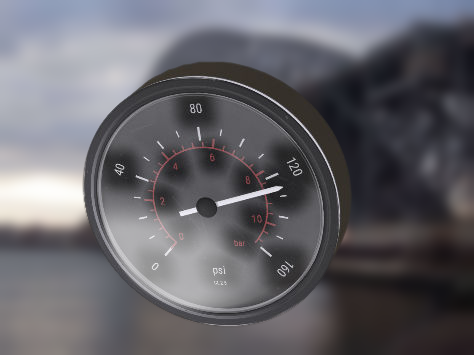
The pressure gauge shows 125 psi
